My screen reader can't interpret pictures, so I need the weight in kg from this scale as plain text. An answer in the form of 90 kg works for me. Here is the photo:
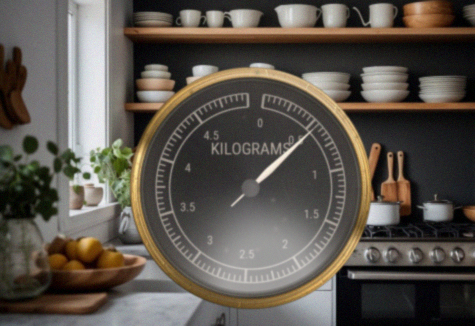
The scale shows 0.55 kg
